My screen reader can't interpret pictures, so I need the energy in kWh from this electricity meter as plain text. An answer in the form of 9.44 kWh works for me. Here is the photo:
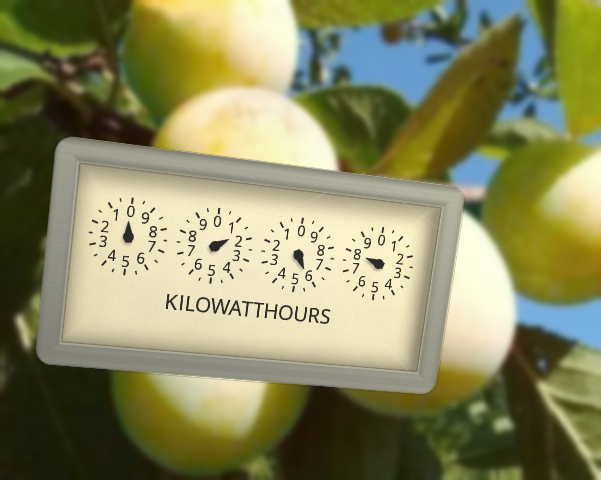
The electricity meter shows 158 kWh
